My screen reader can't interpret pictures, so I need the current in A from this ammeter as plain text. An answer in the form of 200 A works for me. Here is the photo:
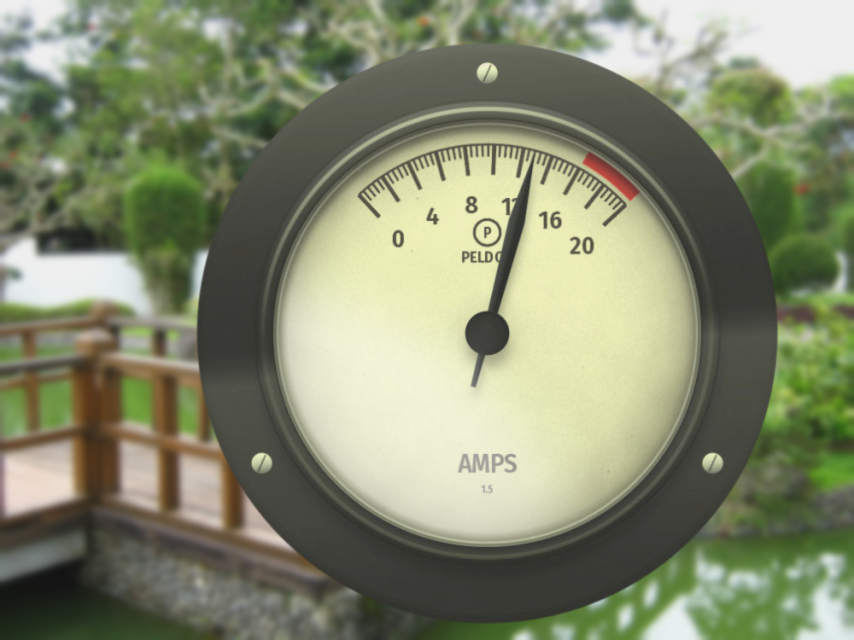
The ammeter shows 12.8 A
